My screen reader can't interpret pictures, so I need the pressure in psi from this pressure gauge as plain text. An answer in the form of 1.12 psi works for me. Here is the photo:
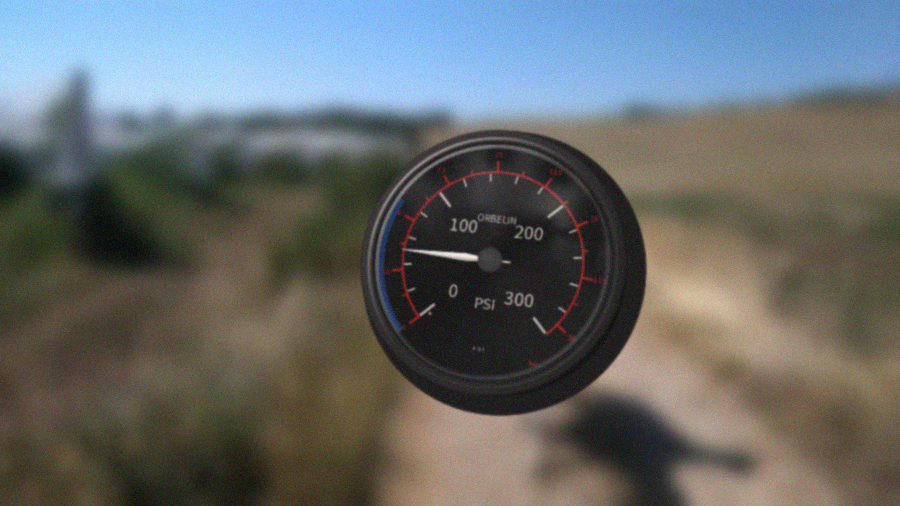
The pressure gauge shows 50 psi
